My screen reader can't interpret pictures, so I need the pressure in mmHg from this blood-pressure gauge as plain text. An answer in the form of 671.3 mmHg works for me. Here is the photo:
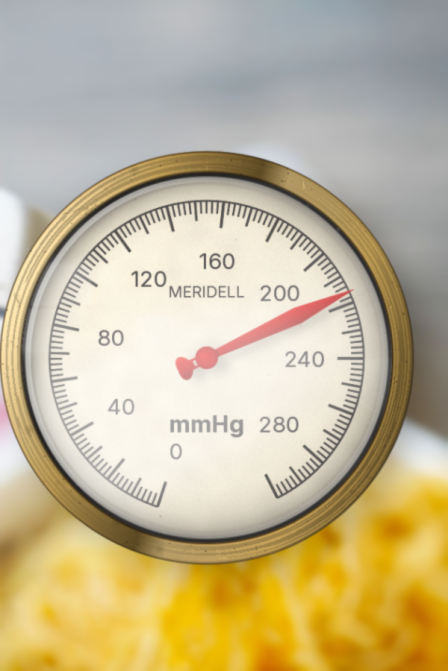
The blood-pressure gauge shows 216 mmHg
